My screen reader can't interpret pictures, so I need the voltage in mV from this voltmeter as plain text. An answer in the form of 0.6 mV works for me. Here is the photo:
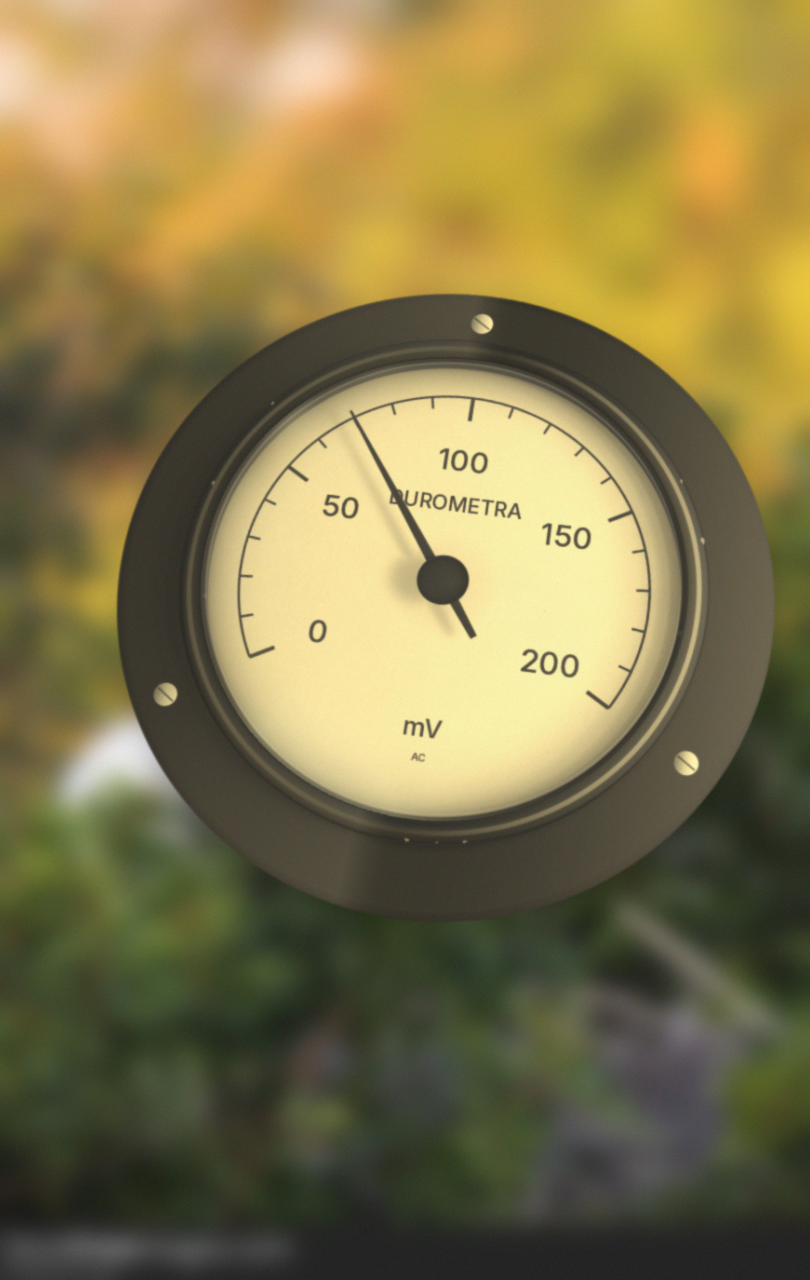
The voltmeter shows 70 mV
